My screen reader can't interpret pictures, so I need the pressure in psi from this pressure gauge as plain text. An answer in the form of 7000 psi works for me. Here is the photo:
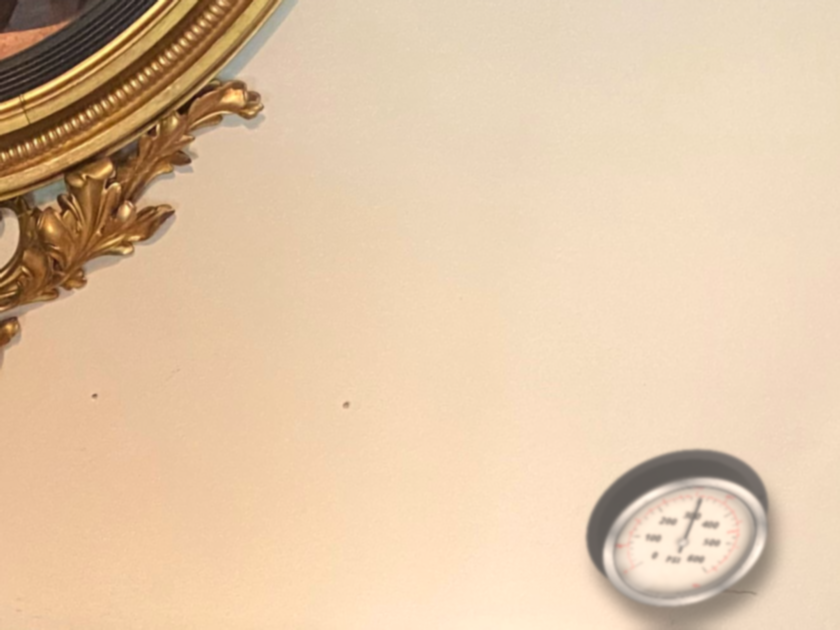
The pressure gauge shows 300 psi
